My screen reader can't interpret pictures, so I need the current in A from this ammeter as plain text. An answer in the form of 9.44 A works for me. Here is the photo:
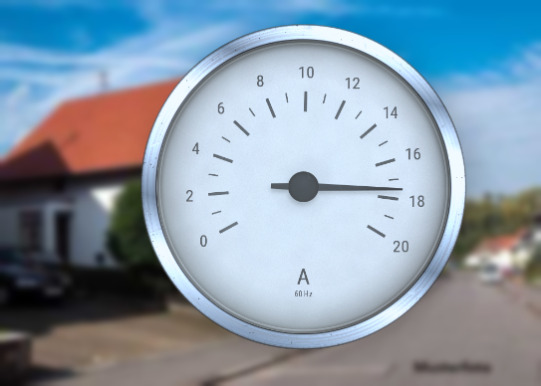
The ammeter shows 17.5 A
